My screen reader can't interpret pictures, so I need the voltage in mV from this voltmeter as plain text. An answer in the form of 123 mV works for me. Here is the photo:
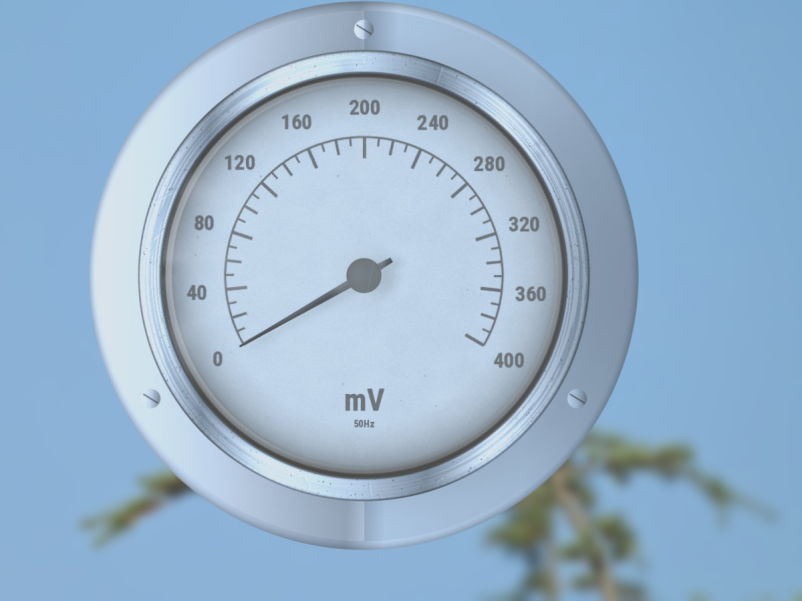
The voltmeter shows 0 mV
